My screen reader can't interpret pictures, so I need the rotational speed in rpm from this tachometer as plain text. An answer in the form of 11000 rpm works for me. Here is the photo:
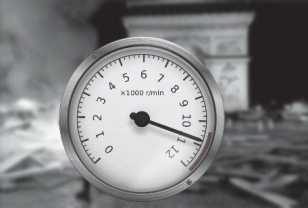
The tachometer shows 10800 rpm
